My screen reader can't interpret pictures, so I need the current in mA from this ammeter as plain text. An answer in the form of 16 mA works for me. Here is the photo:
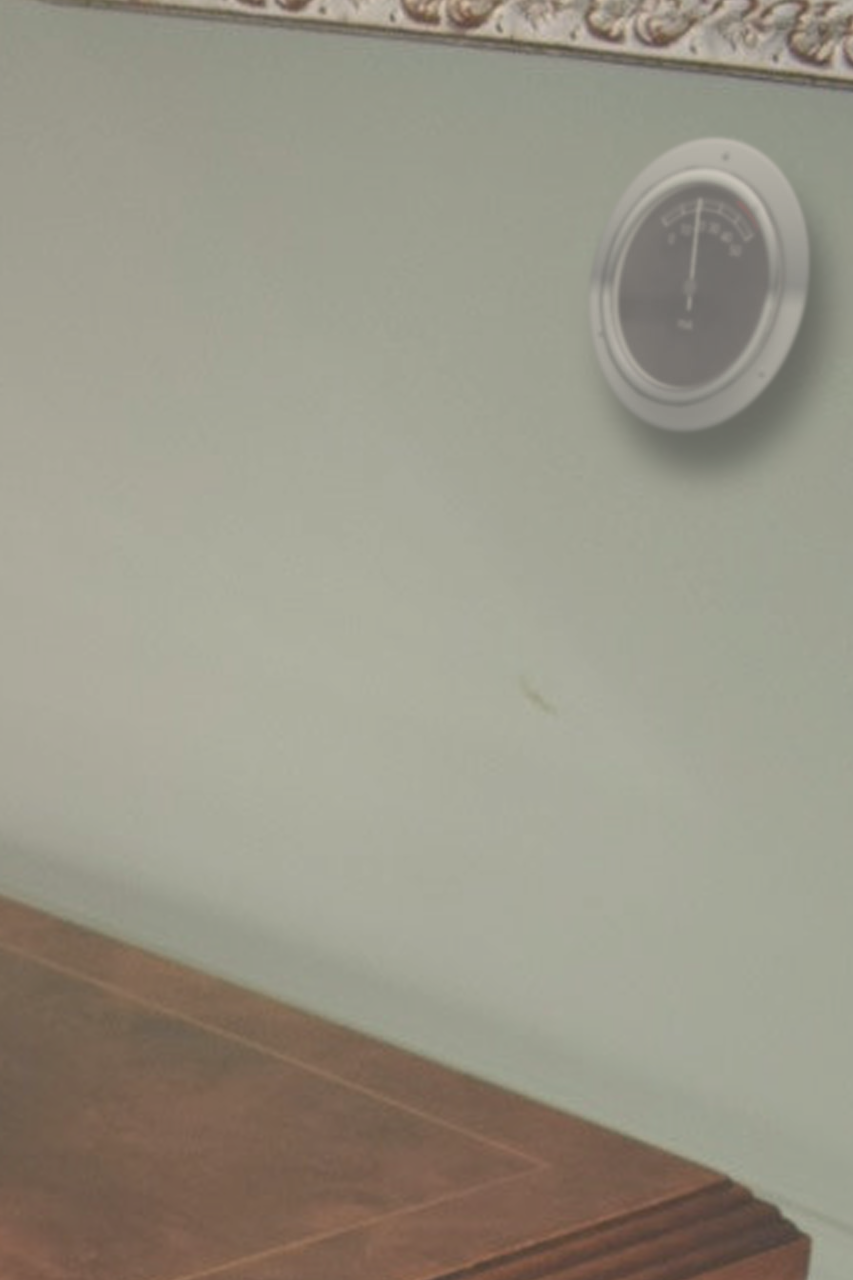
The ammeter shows 20 mA
